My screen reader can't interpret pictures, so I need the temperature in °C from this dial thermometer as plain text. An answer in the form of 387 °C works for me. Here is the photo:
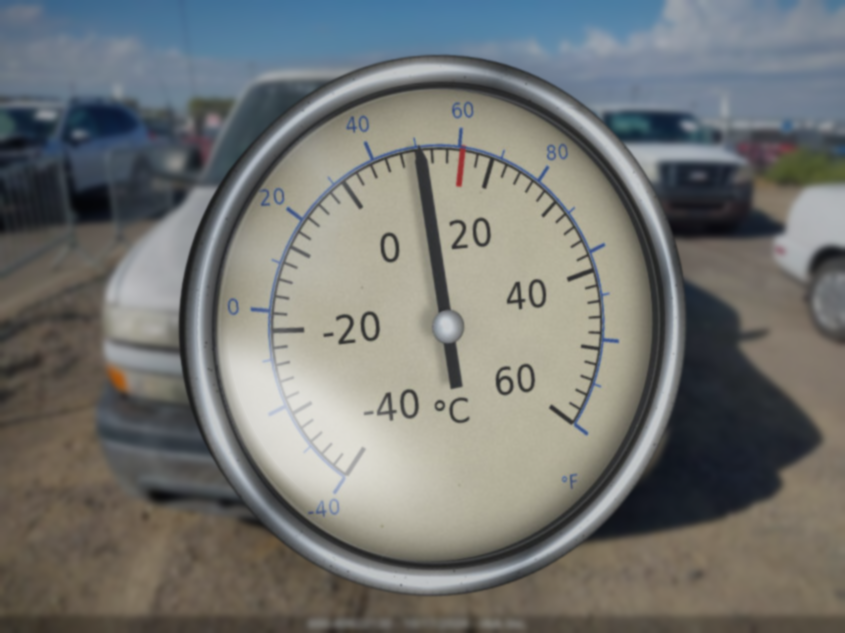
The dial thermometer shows 10 °C
